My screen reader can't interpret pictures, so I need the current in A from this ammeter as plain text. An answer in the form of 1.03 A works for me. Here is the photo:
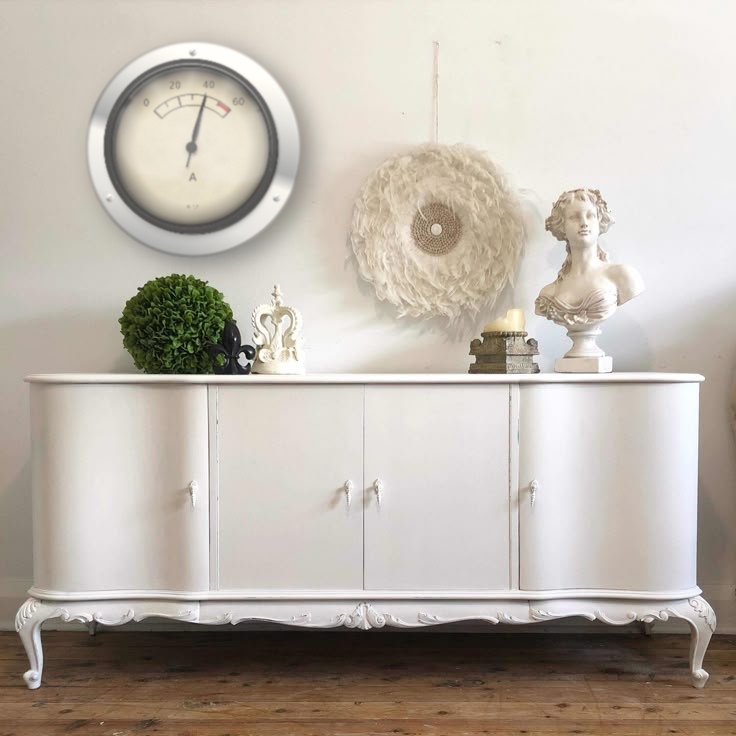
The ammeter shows 40 A
